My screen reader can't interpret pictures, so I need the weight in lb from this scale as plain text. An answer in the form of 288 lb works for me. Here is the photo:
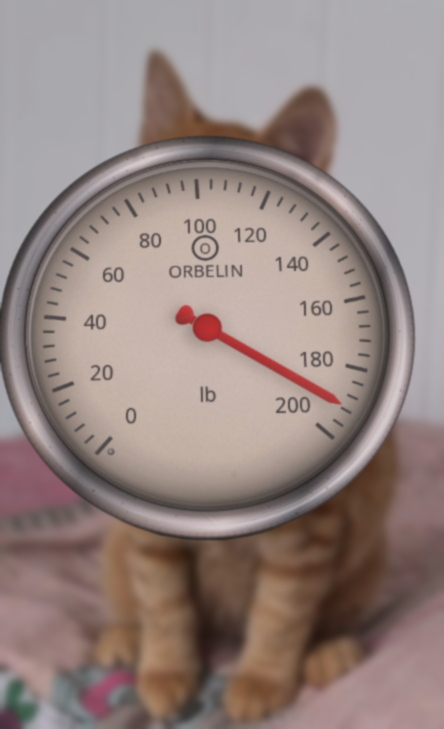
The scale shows 192 lb
